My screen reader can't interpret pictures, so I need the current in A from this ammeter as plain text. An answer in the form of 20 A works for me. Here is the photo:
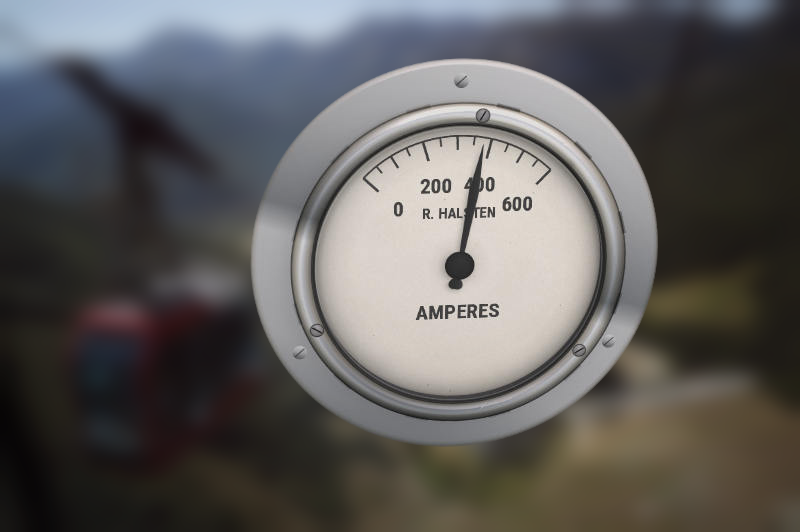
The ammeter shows 375 A
